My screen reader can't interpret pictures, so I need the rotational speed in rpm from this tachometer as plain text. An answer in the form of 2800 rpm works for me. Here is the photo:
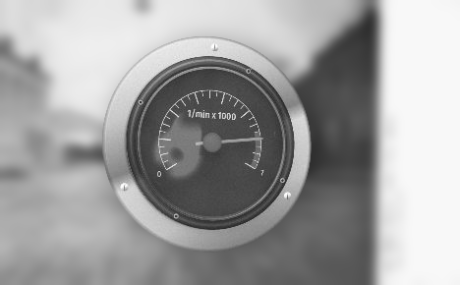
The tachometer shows 6000 rpm
